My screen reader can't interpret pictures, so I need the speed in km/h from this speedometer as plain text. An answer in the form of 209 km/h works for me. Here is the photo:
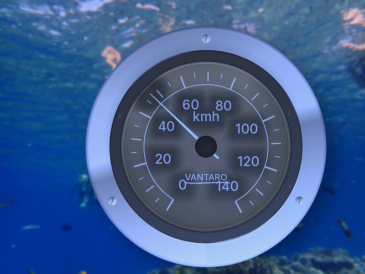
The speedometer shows 47.5 km/h
